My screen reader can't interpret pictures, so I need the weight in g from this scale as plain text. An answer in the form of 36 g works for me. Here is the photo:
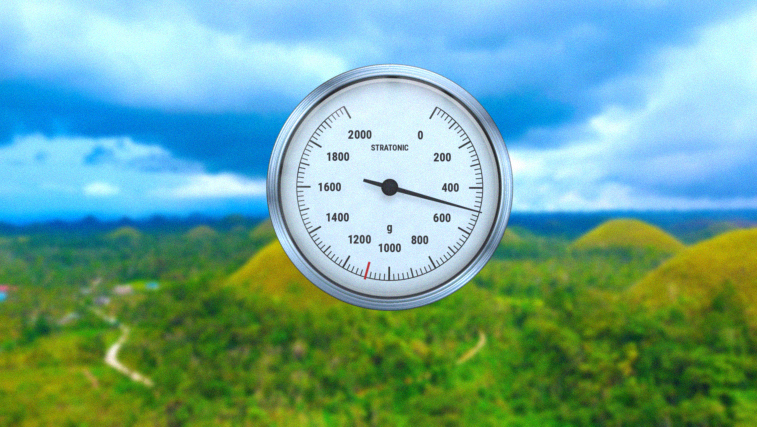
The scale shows 500 g
